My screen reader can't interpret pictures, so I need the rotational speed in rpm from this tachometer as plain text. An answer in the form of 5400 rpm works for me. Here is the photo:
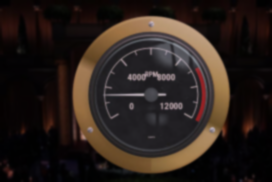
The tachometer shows 1500 rpm
